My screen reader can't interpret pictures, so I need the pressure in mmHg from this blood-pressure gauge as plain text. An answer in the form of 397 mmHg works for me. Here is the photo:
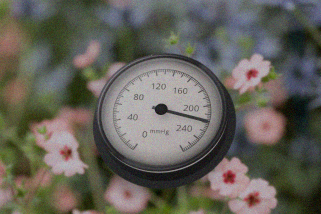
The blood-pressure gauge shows 220 mmHg
